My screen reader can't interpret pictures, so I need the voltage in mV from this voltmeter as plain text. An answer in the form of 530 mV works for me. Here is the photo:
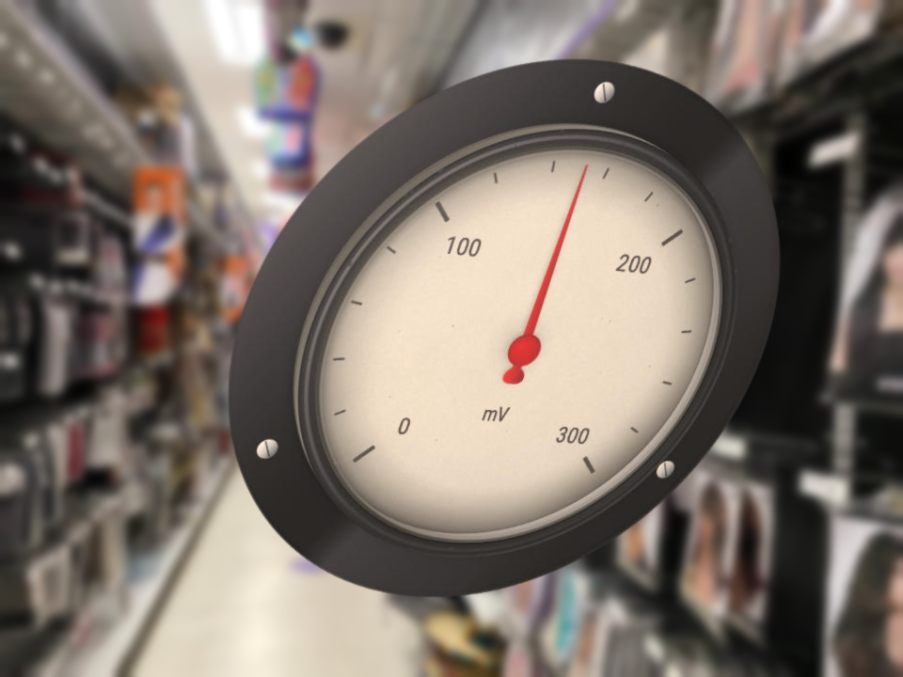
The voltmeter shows 150 mV
